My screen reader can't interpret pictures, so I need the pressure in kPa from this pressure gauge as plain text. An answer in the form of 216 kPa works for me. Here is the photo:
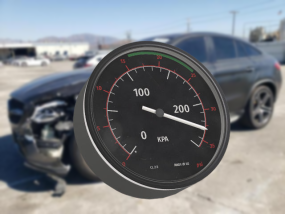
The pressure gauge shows 230 kPa
